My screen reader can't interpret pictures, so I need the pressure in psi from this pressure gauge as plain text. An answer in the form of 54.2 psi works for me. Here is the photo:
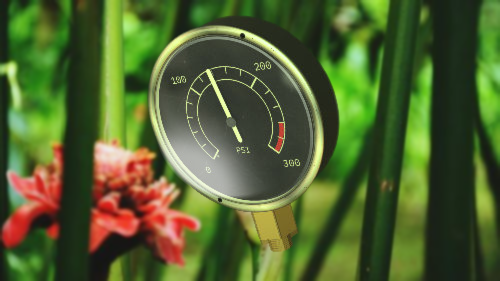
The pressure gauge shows 140 psi
